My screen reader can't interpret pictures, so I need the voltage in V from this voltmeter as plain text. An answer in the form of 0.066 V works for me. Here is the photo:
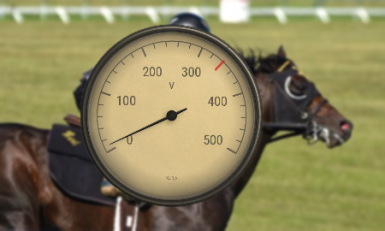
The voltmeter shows 10 V
